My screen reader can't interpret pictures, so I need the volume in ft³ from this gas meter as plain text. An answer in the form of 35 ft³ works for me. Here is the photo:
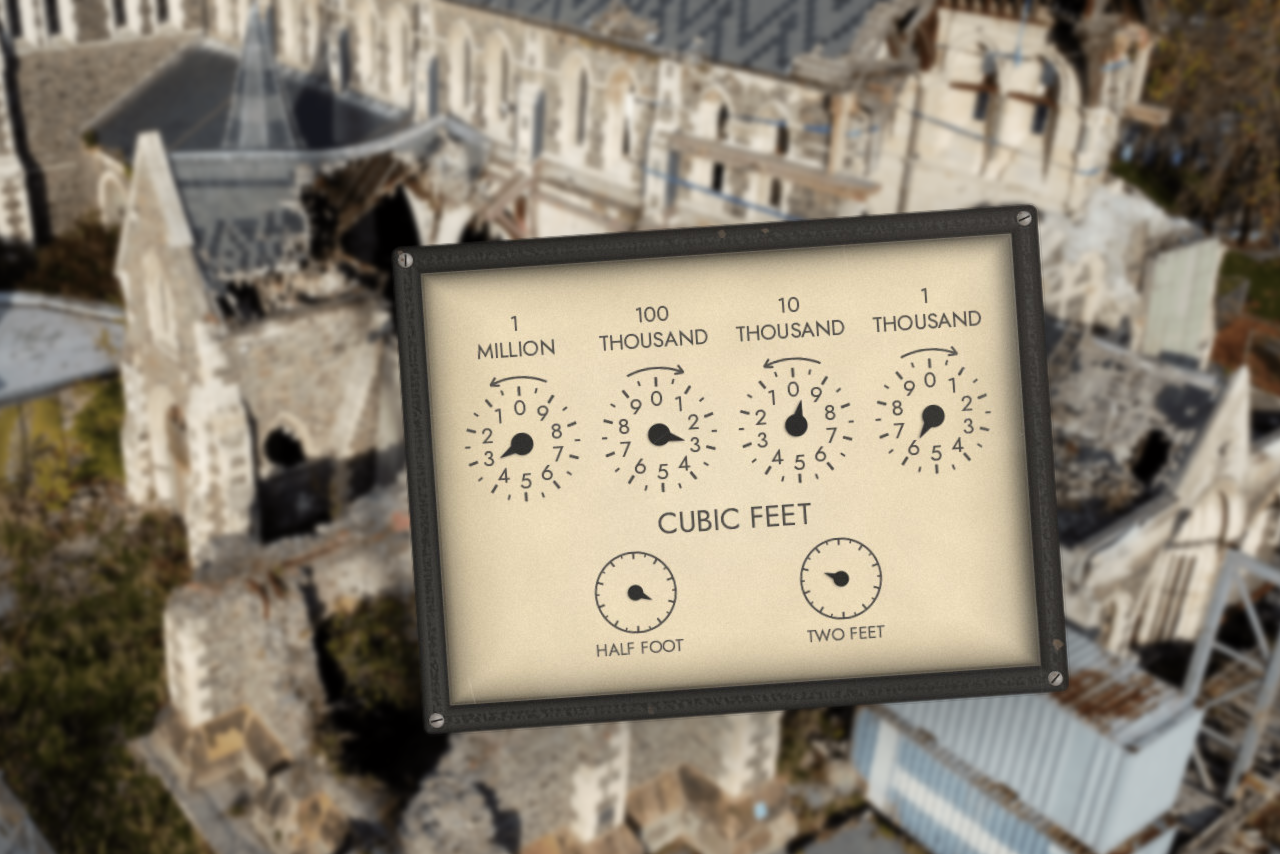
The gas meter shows 329600 ft³
